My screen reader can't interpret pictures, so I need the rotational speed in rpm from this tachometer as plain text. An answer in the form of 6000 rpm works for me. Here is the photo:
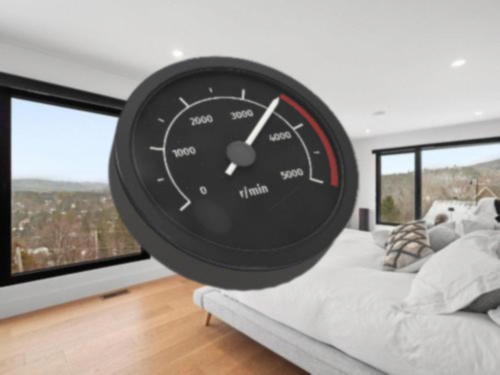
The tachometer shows 3500 rpm
